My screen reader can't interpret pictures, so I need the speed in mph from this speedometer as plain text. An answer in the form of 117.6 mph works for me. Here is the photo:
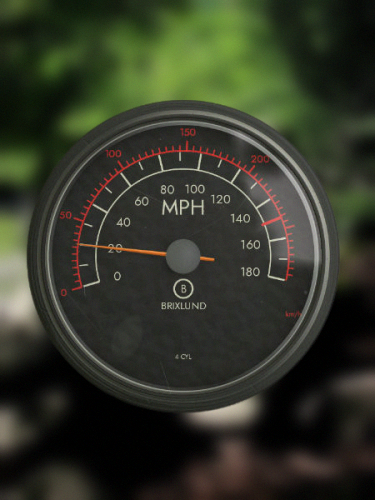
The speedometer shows 20 mph
